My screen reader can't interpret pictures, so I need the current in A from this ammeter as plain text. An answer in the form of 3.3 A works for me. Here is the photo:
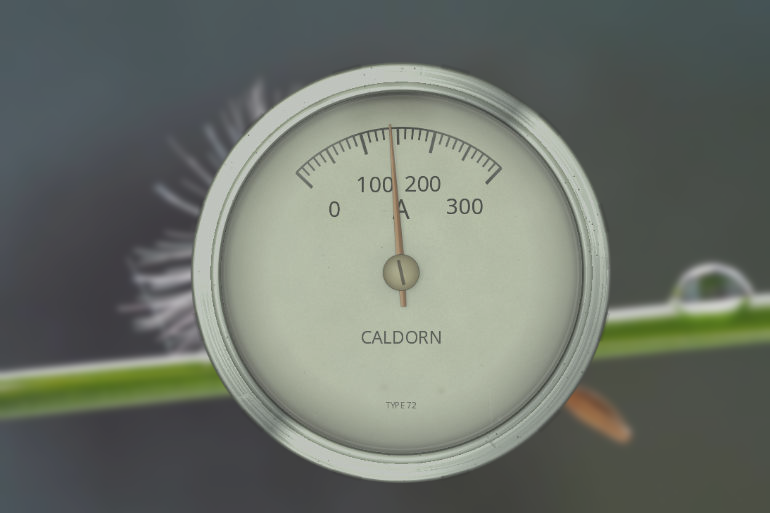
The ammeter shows 140 A
